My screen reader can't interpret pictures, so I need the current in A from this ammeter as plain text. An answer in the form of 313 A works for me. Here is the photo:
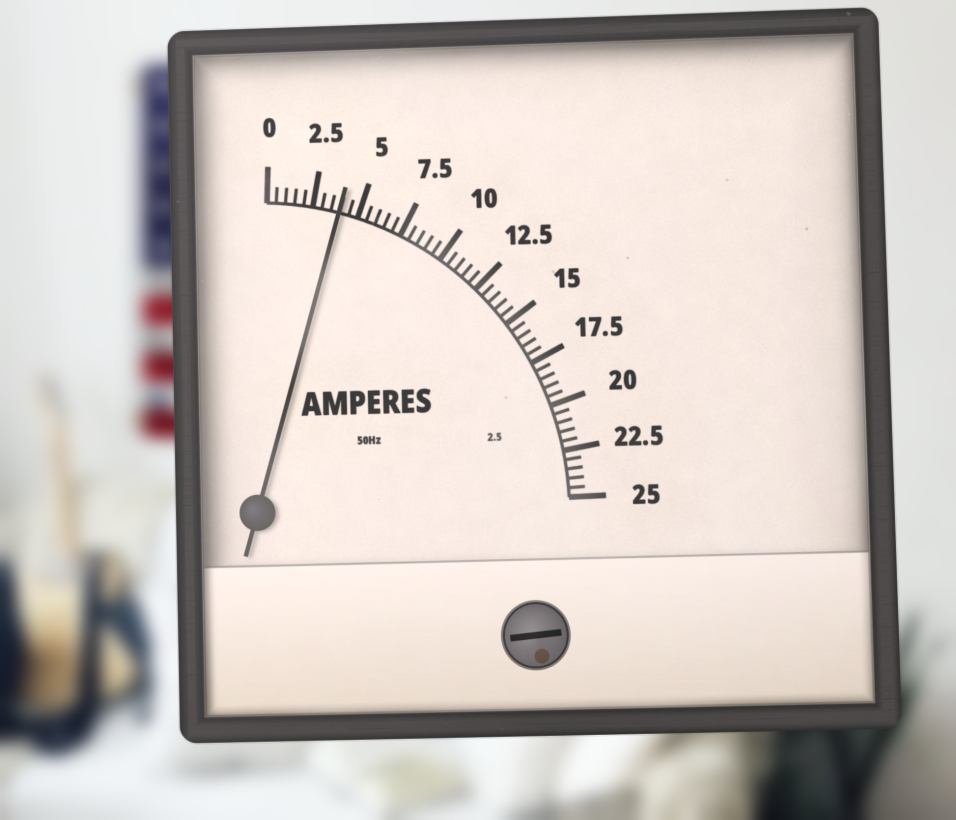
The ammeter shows 4 A
